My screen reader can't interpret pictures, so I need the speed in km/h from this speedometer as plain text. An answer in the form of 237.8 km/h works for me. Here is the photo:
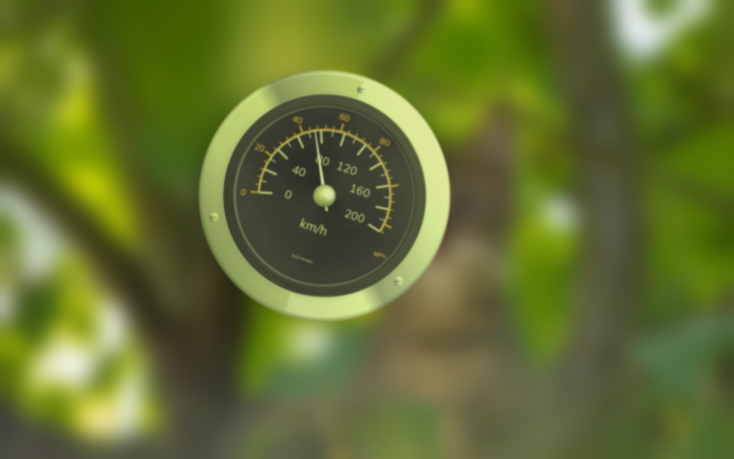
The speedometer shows 75 km/h
